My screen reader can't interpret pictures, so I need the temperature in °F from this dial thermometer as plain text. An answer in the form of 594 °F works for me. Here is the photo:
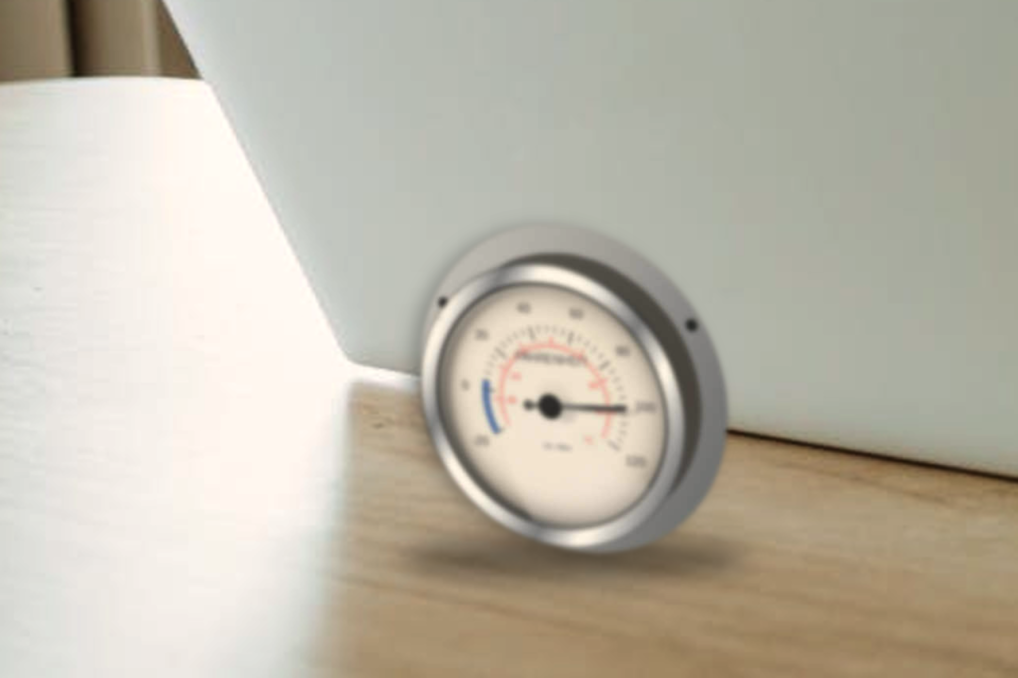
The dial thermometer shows 100 °F
